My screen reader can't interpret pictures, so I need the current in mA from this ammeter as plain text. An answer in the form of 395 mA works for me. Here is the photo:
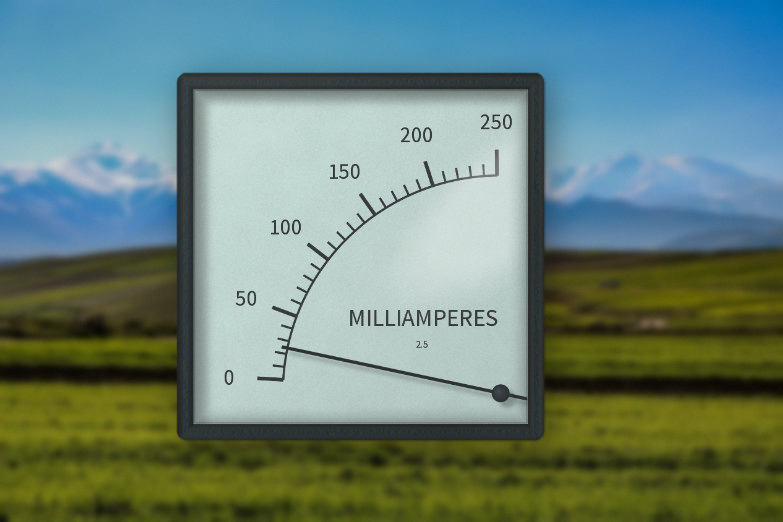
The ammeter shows 25 mA
